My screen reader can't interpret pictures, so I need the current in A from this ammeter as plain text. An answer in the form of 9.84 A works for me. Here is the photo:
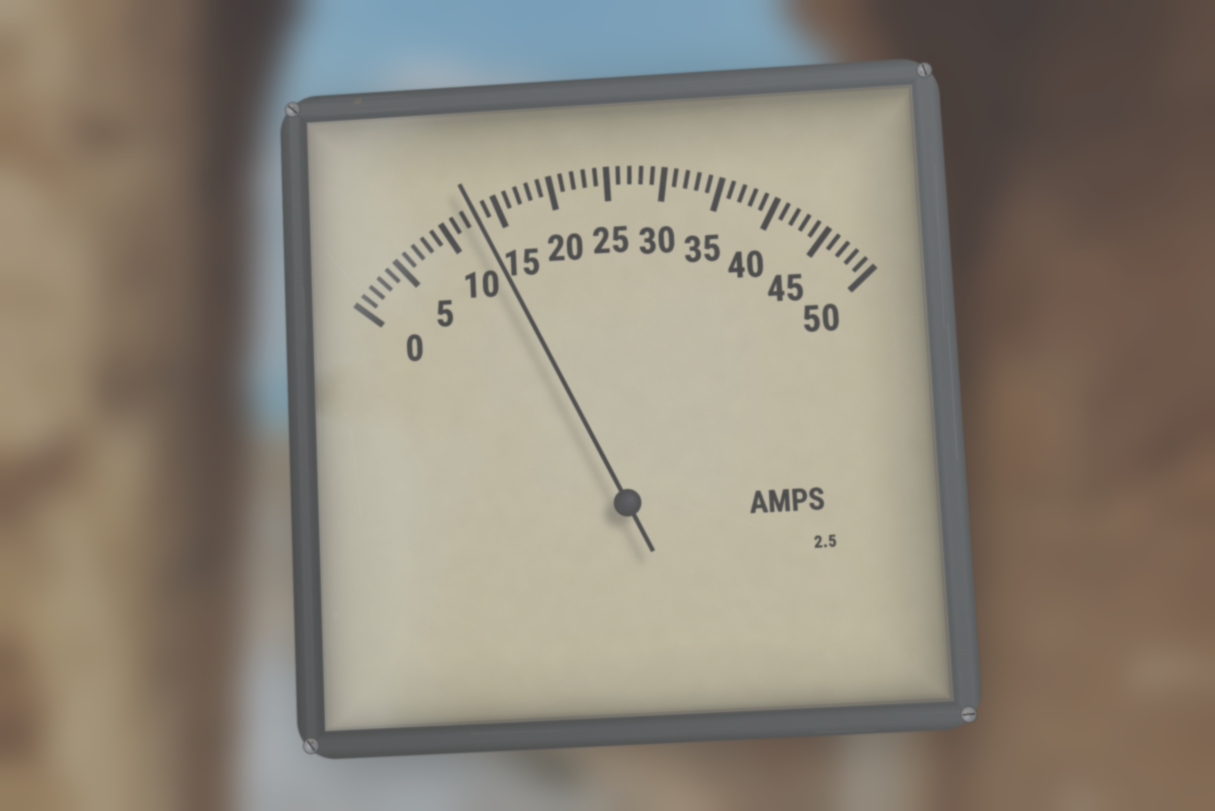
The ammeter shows 13 A
